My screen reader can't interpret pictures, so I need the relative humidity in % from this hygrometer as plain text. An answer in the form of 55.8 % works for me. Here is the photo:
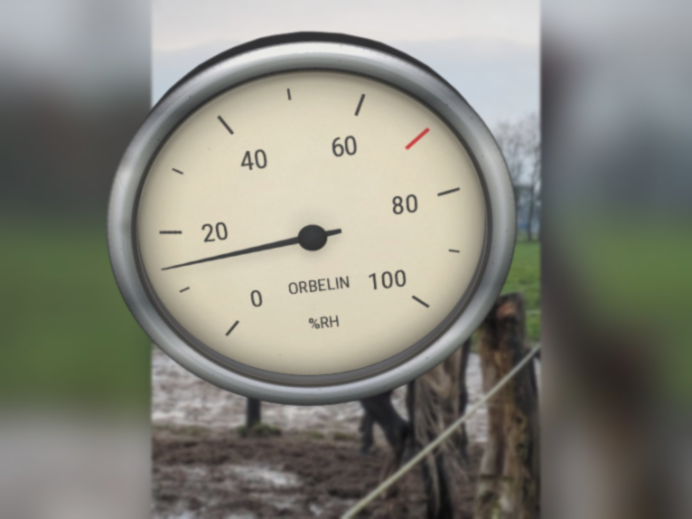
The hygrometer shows 15 %
